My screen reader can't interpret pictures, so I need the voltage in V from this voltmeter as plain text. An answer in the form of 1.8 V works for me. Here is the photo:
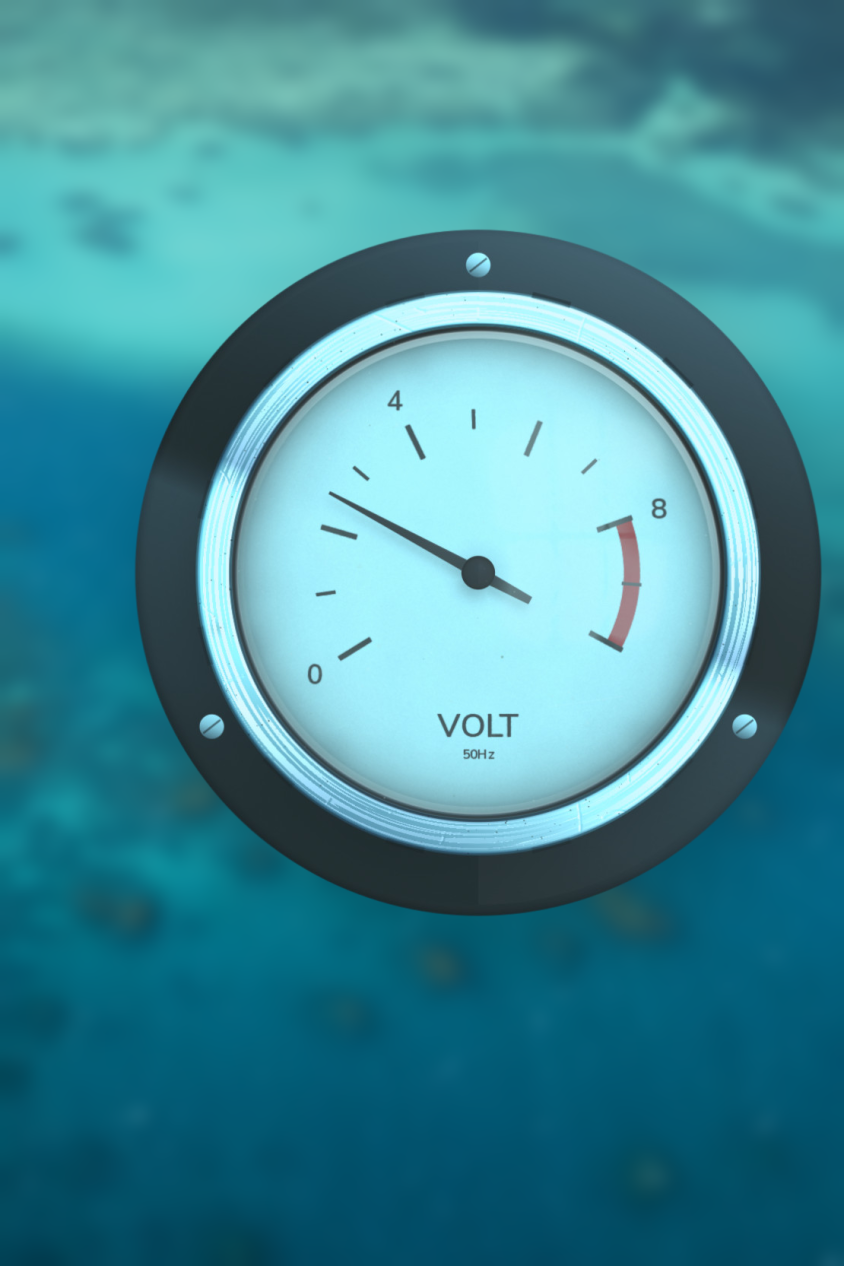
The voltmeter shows 2.5 V
